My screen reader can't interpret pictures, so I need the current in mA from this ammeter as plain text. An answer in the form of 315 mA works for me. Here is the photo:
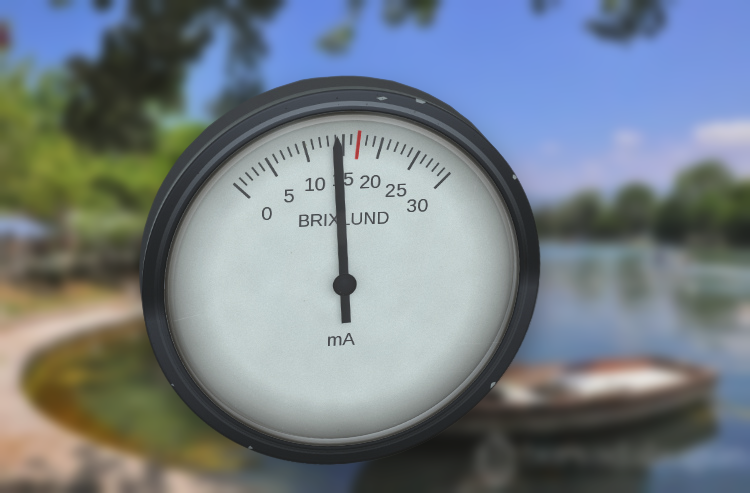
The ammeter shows 14 mA
